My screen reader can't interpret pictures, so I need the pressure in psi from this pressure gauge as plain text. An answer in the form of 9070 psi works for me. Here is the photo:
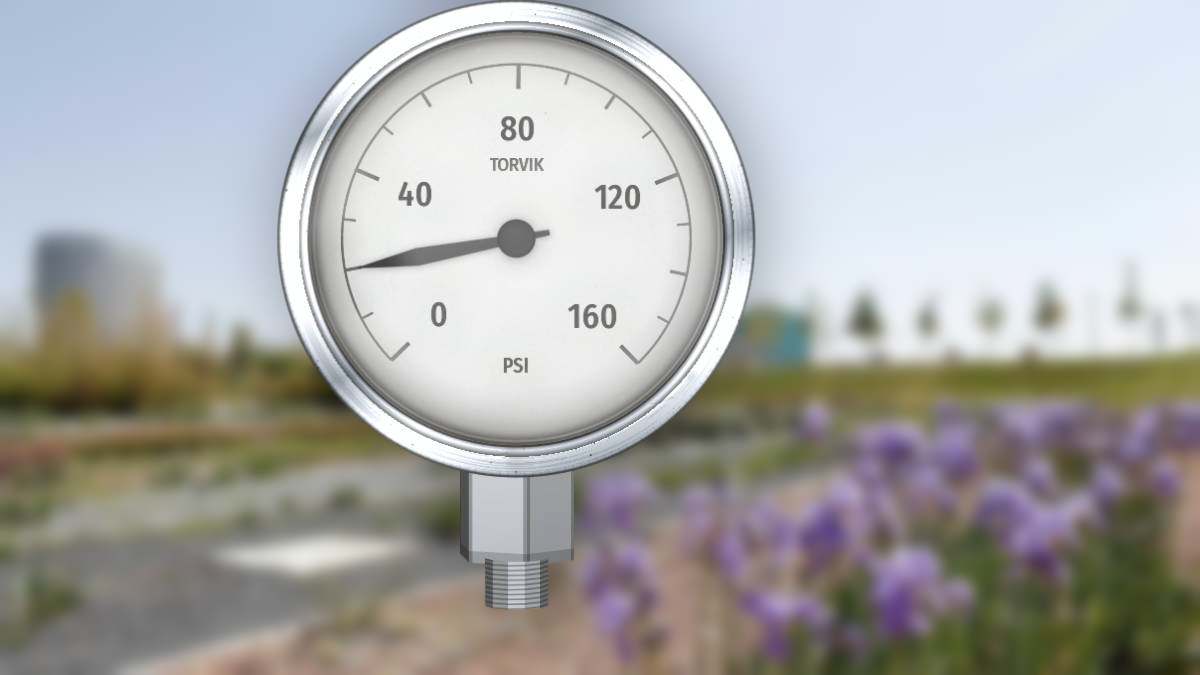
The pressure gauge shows 20 psi
